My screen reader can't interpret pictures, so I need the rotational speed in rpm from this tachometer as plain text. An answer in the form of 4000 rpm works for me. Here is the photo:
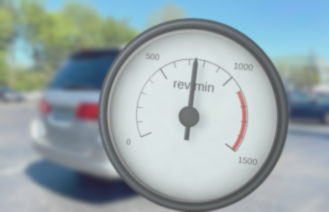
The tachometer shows 750 rpm
